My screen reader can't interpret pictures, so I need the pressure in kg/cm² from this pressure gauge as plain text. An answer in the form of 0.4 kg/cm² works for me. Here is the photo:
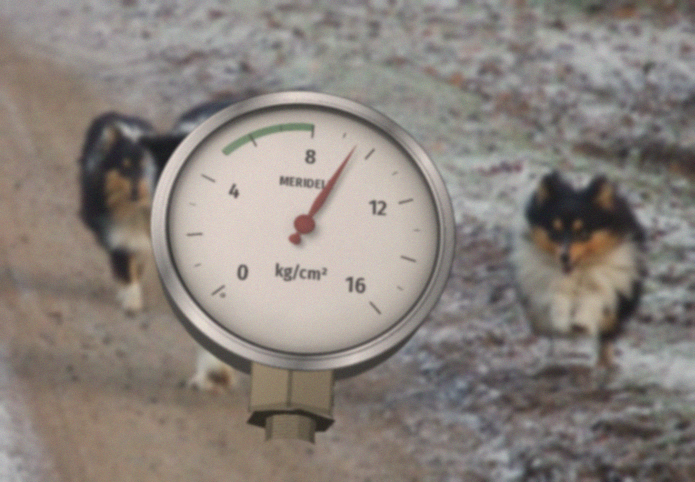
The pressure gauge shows 9.5 kg/cm²
